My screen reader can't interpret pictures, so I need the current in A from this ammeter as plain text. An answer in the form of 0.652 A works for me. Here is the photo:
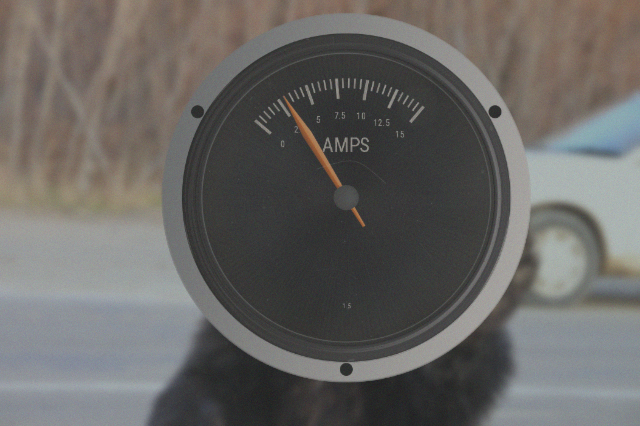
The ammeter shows 3 A
